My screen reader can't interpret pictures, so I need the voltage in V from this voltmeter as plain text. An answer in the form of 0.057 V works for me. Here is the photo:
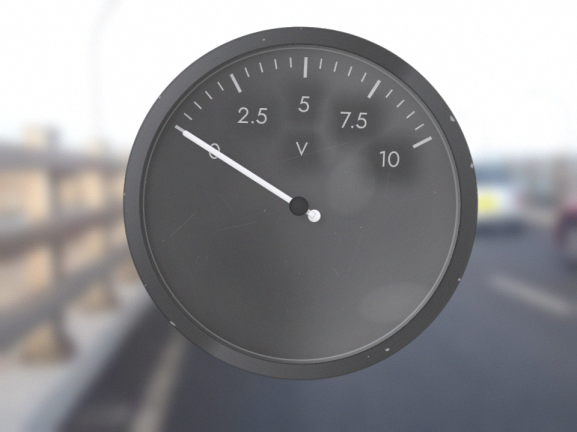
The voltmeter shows 0 V
